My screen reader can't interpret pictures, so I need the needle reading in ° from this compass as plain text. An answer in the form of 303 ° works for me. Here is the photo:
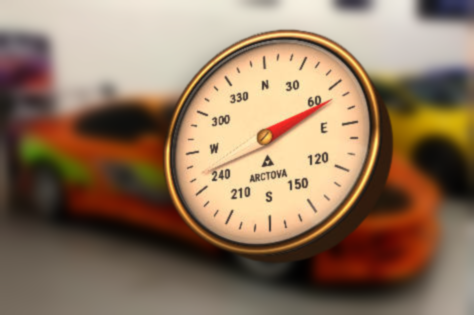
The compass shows 70 °
